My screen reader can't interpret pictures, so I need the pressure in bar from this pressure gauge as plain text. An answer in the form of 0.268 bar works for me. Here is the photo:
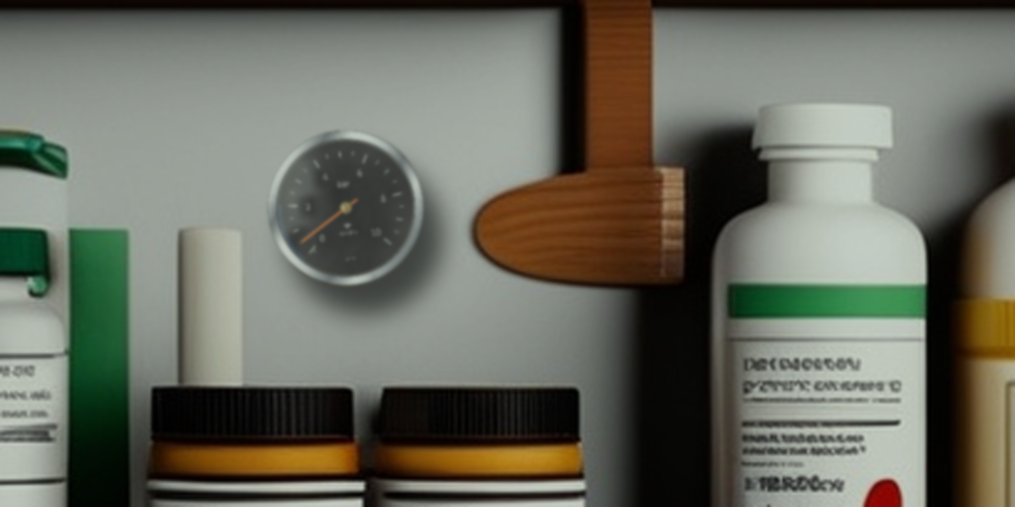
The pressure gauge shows 0.5 bar
